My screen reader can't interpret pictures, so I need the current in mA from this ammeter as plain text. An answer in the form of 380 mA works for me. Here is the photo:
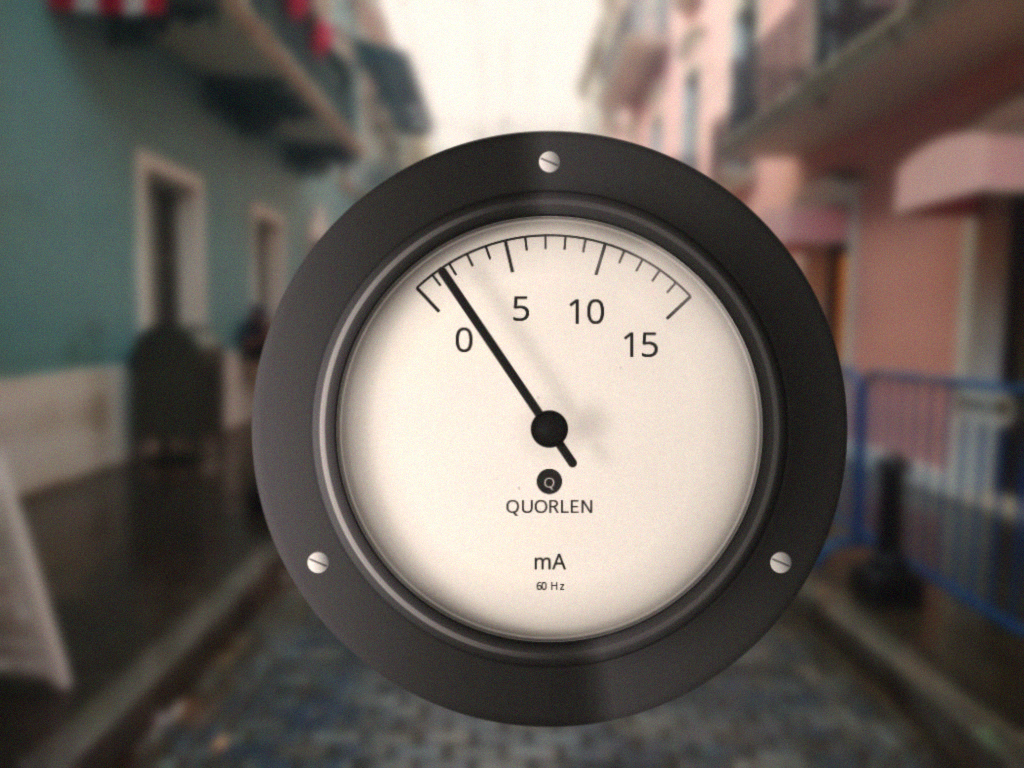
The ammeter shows 1.5 mA
